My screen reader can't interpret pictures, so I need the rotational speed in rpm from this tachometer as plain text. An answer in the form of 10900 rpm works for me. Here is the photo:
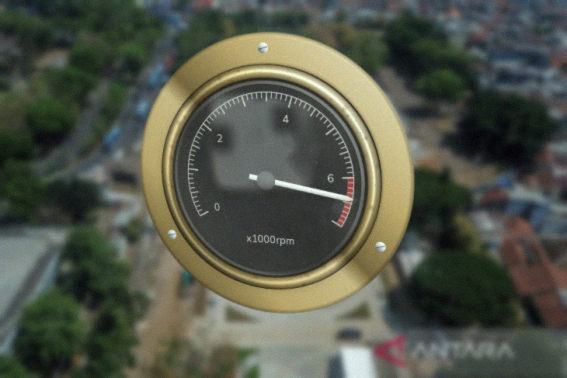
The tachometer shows 6400 rpm
